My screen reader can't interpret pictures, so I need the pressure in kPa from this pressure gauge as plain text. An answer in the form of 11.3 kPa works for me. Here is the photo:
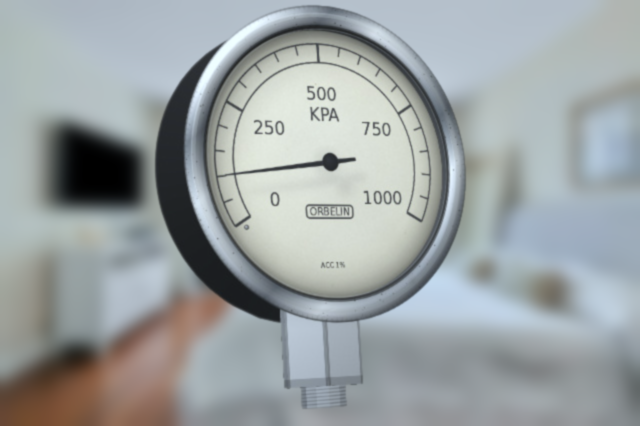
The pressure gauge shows 100 kPa
